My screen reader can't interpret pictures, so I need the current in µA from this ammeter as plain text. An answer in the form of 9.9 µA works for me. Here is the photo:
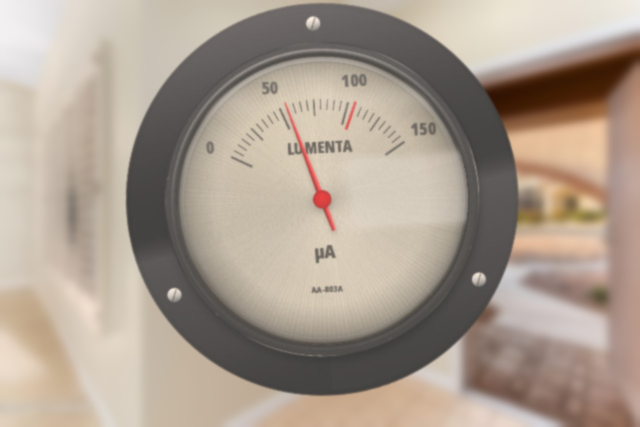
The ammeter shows 55 µA
